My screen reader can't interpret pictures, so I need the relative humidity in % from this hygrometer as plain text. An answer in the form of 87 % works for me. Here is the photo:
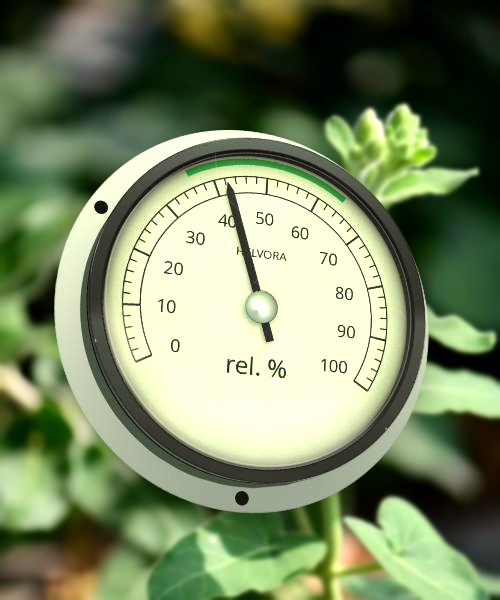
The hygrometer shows 42 %
